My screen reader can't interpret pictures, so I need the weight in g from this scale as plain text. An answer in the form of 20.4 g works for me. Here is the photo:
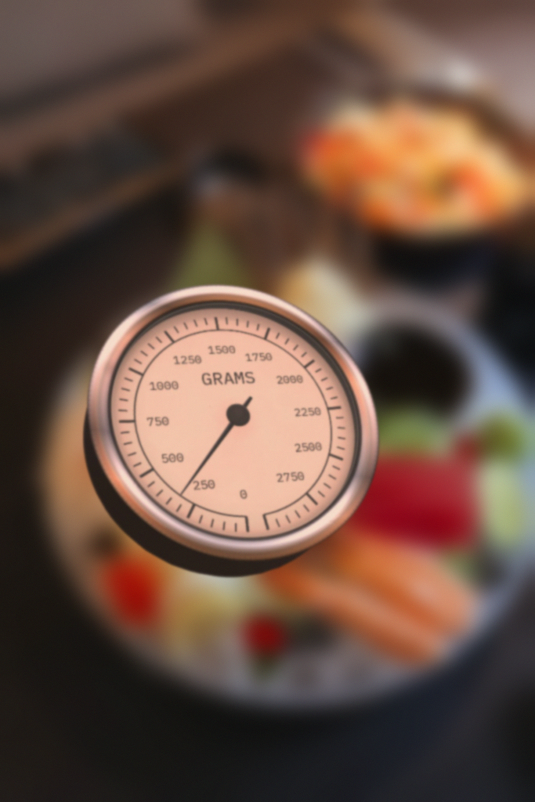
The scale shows 325 g
